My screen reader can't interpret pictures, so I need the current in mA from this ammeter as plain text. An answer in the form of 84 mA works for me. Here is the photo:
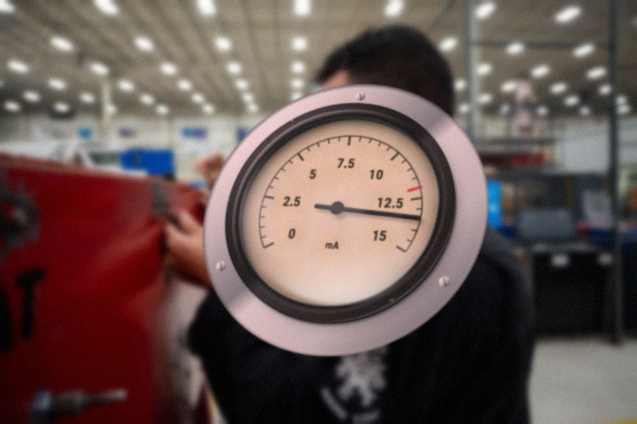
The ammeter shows 13.5 mA
